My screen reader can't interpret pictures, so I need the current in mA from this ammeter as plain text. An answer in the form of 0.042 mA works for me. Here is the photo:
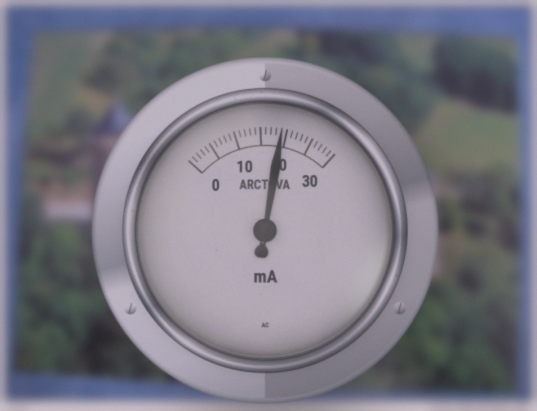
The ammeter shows 19 mA
